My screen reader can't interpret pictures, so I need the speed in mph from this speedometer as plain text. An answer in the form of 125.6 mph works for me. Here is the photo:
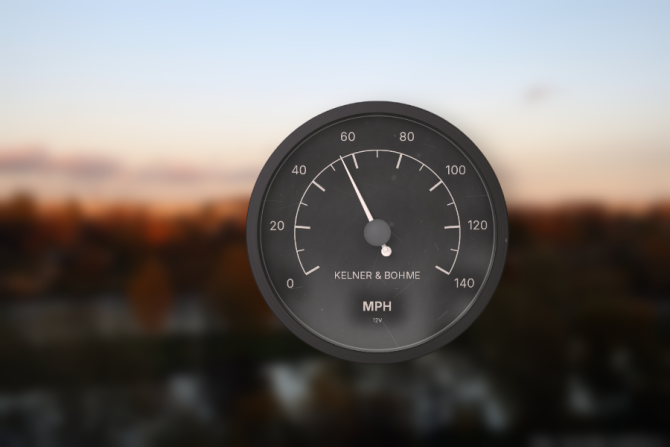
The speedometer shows 55 mph
